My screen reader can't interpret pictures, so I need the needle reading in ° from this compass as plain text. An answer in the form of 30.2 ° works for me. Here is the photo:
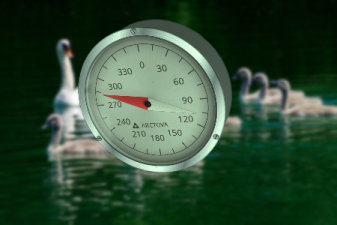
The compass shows 285 °
